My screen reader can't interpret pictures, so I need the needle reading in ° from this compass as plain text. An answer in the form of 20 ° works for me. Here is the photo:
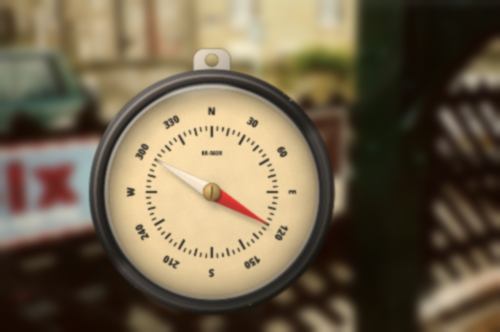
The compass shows 120 °
